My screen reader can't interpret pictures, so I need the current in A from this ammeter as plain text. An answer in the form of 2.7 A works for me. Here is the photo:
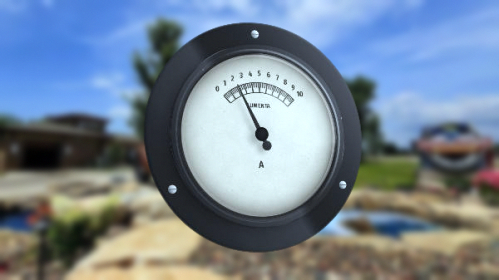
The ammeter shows 2 A
